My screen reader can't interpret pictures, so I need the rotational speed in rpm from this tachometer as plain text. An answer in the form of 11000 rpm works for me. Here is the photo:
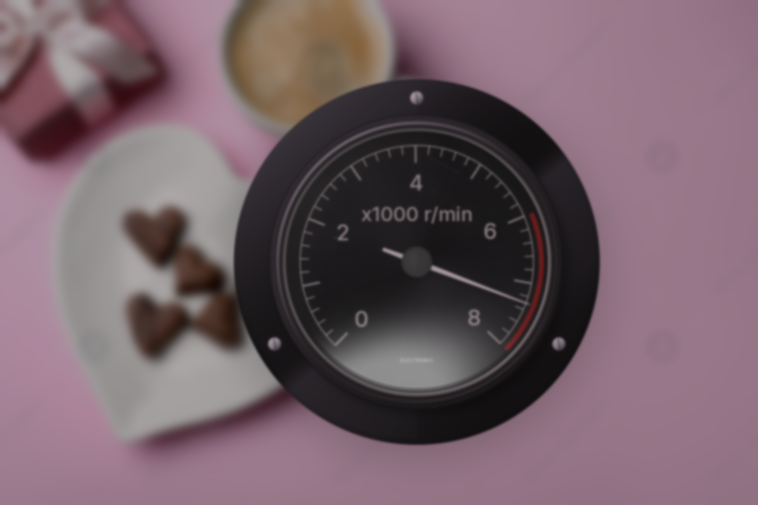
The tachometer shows 7300 rpm
